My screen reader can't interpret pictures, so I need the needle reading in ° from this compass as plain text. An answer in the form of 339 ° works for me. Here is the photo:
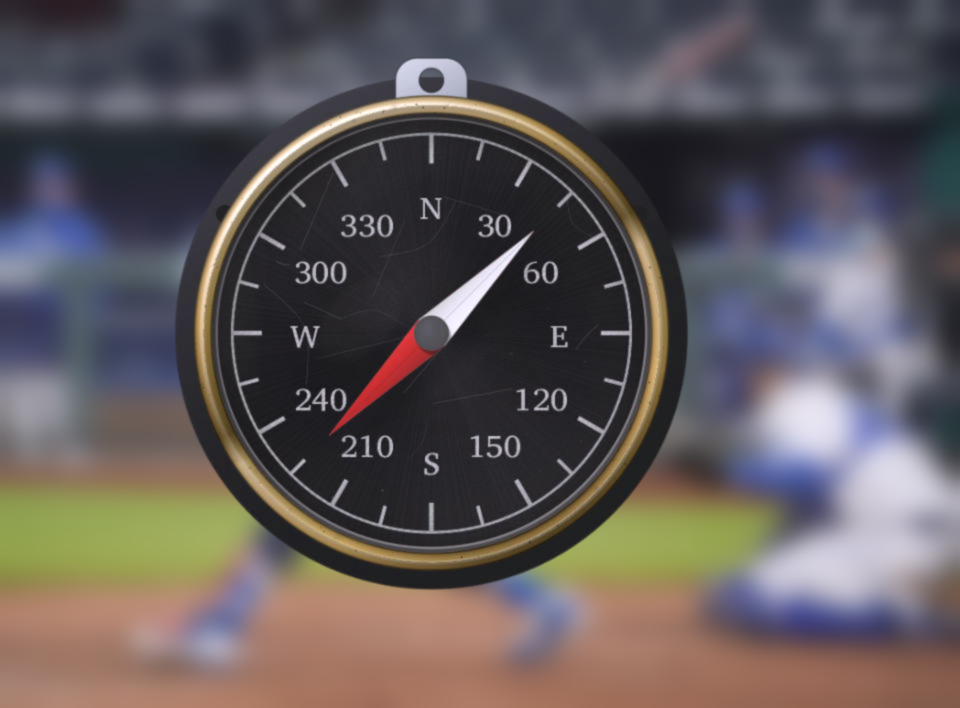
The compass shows 225 °
